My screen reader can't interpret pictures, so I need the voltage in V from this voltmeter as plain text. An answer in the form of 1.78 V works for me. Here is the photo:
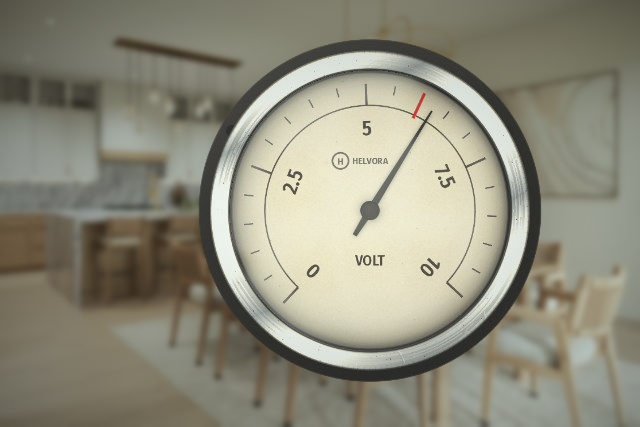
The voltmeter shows 6.25 V
